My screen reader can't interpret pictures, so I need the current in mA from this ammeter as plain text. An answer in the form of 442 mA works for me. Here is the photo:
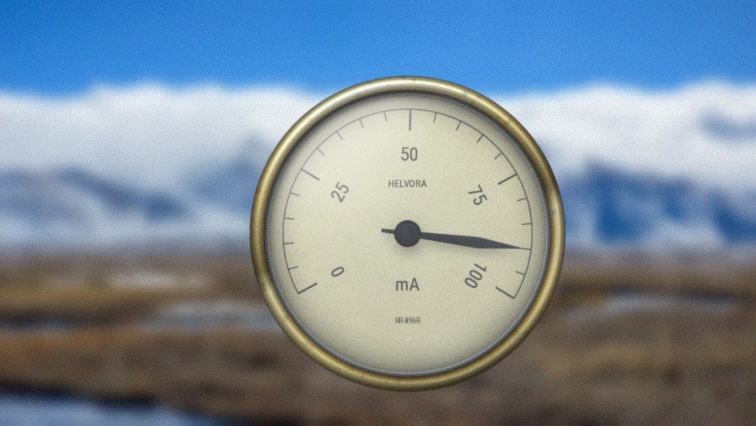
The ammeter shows 90 mA
